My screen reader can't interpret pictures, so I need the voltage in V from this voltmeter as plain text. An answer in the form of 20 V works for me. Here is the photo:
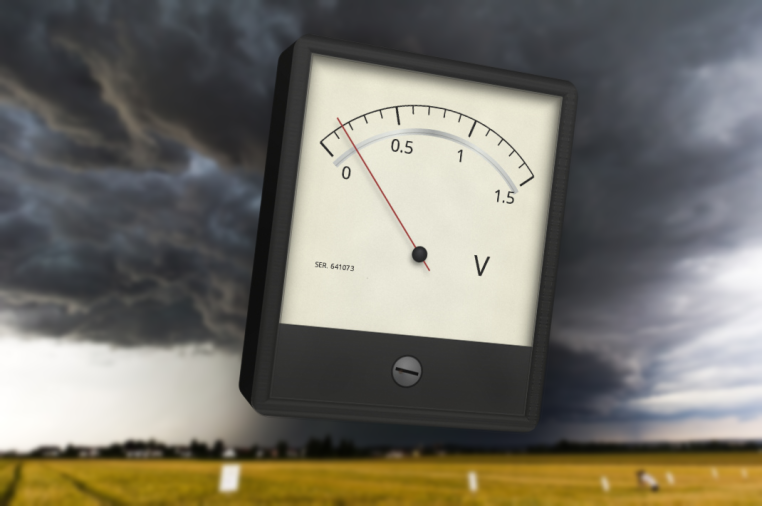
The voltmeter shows 0.15 V
